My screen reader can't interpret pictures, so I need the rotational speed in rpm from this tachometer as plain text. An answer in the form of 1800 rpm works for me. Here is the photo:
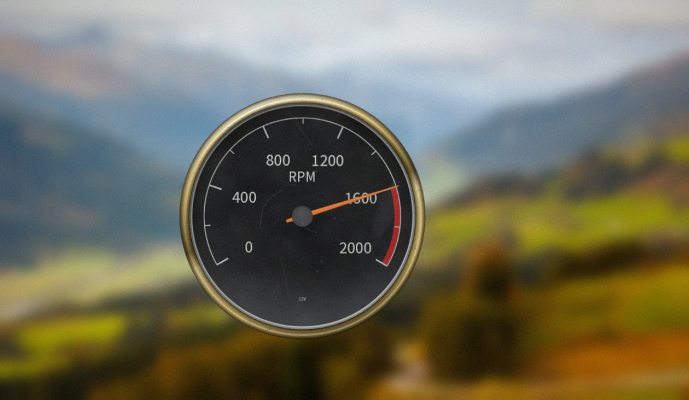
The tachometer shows 1600 rpm
